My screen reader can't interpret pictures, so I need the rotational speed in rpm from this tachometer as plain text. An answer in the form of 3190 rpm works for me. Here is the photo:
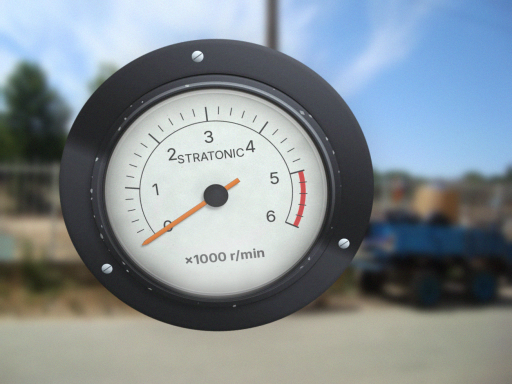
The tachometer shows 0 rpm
